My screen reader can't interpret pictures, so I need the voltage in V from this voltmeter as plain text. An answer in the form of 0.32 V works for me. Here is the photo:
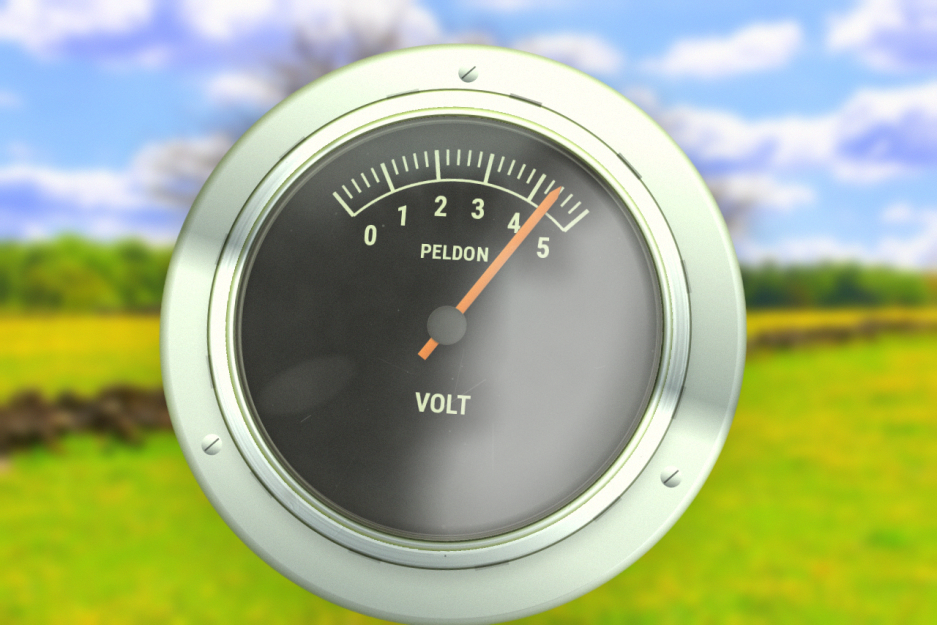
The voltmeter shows 4.4 V
